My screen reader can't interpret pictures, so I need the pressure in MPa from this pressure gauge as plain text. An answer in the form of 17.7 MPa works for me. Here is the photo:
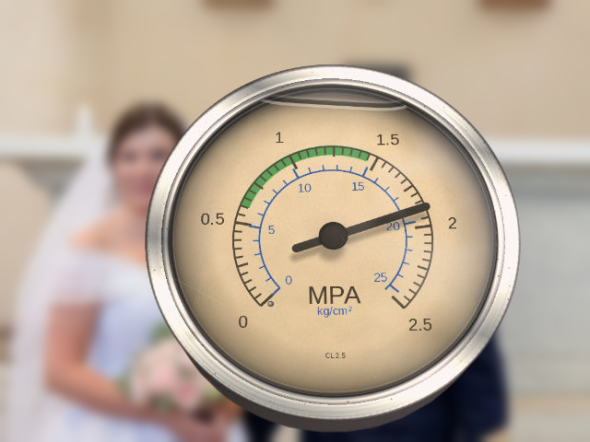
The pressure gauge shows 1.9 MPa
